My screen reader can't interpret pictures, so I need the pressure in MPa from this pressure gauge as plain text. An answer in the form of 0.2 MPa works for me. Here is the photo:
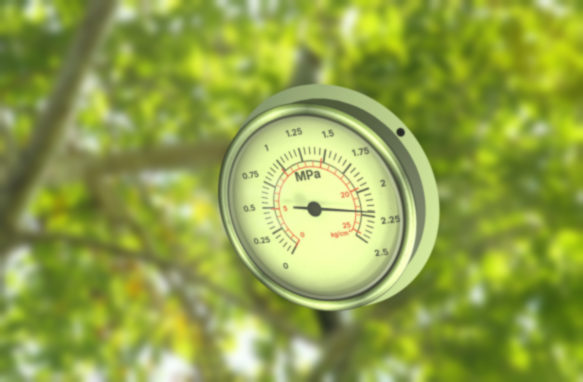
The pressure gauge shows 2.2 MPa
